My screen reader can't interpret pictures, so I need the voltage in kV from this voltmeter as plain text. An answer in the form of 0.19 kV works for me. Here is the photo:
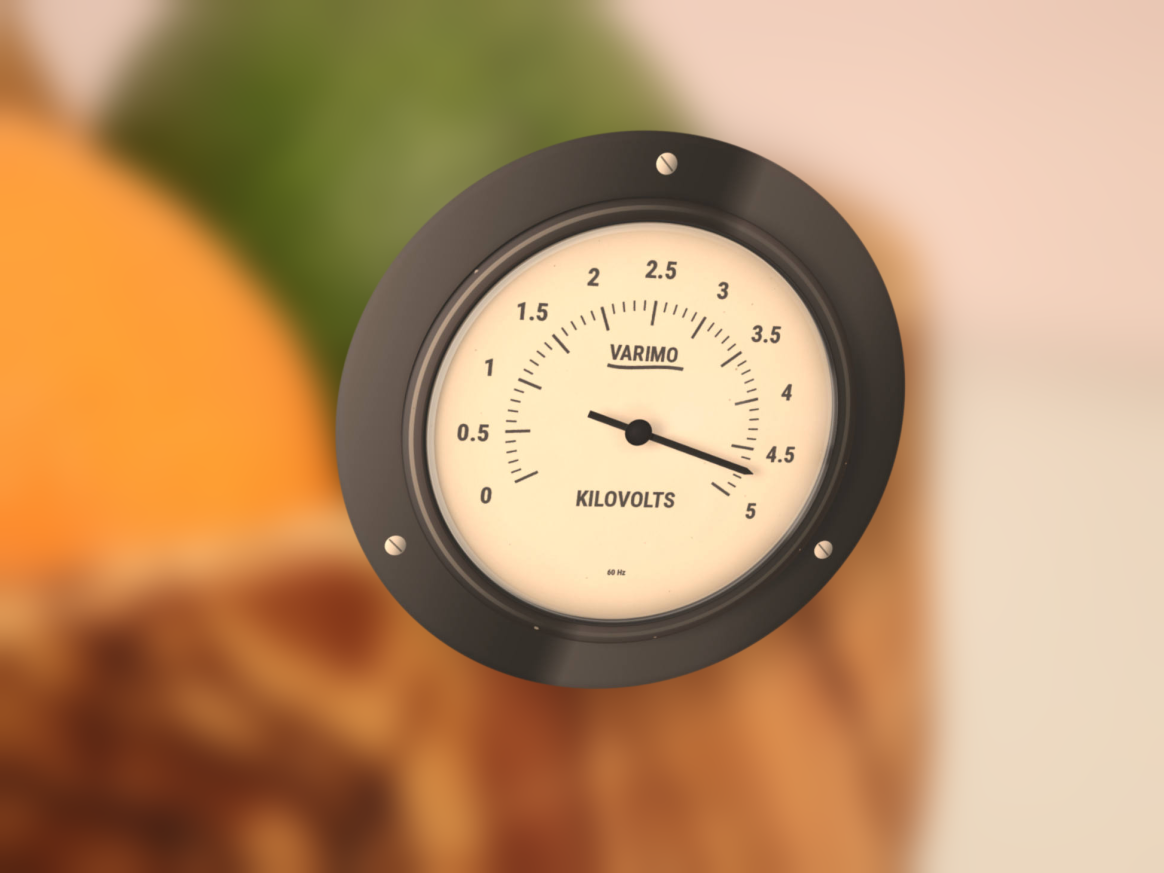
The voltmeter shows 4.7 kV
